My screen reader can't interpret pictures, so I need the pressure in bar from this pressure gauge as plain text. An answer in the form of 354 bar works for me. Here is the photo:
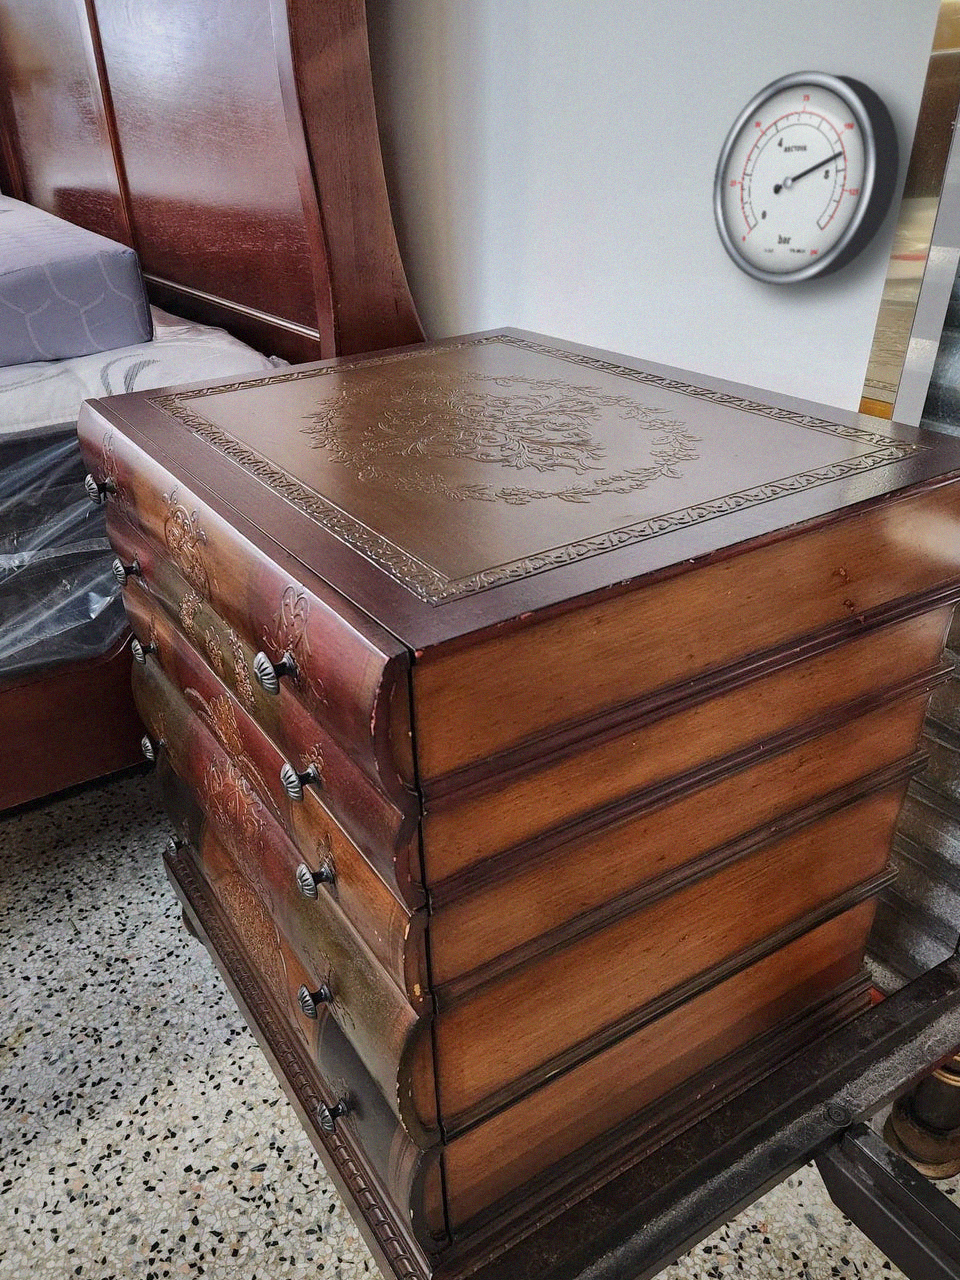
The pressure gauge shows 7.5 bar
